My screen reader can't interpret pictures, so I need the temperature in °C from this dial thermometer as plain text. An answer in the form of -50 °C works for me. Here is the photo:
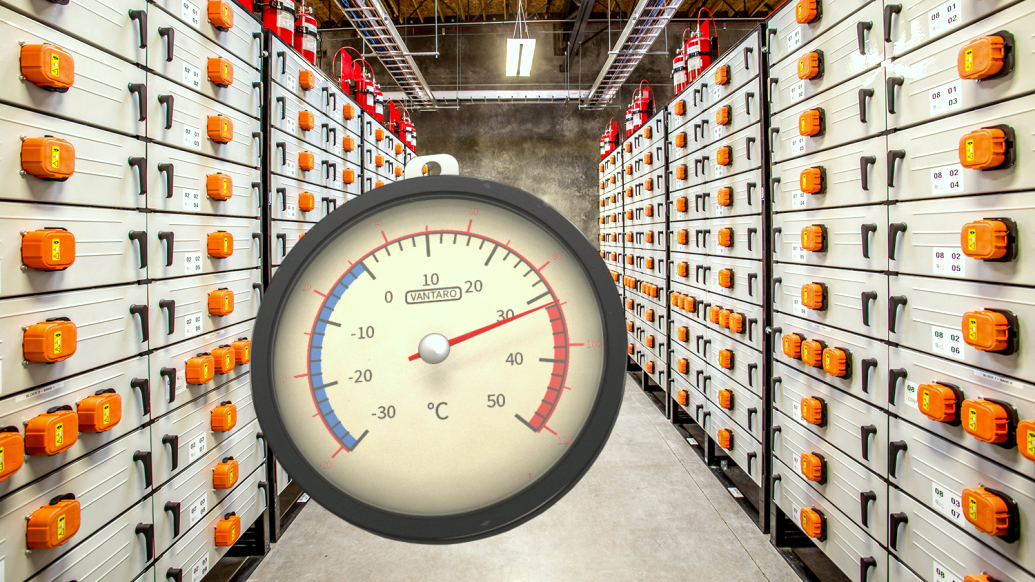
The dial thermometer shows 32 °C
